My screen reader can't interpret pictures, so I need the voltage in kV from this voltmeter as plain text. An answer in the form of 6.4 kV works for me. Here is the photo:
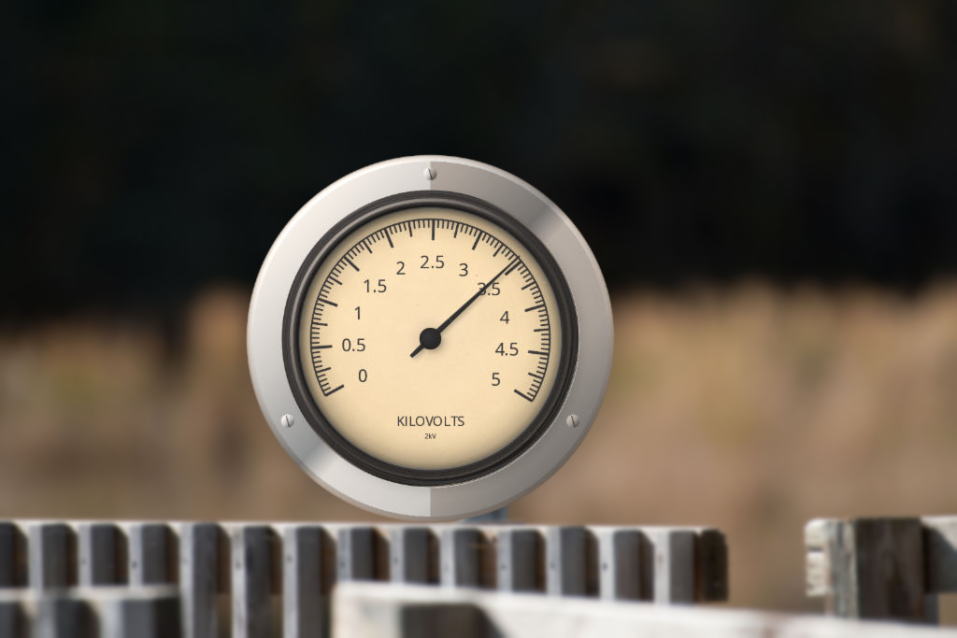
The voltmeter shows 3.45 kV
